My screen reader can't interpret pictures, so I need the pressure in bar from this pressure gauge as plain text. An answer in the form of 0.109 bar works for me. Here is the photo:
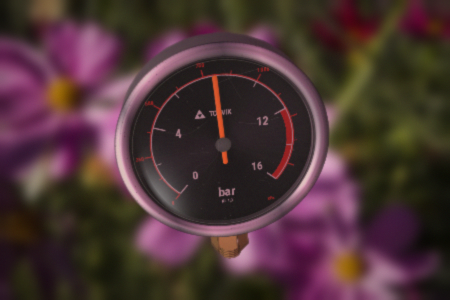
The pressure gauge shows 8 bar
